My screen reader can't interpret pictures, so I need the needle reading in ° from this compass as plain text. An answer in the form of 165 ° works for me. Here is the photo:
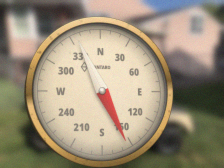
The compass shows 155 °
